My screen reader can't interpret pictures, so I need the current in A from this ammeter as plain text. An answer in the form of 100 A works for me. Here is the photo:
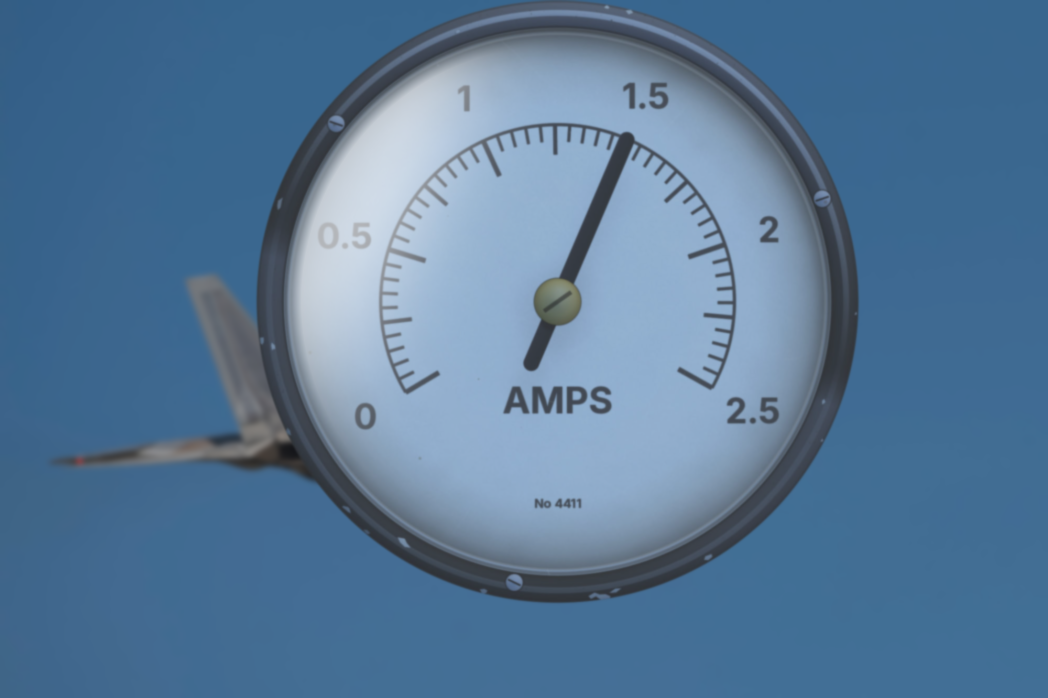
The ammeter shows 1.5 A
